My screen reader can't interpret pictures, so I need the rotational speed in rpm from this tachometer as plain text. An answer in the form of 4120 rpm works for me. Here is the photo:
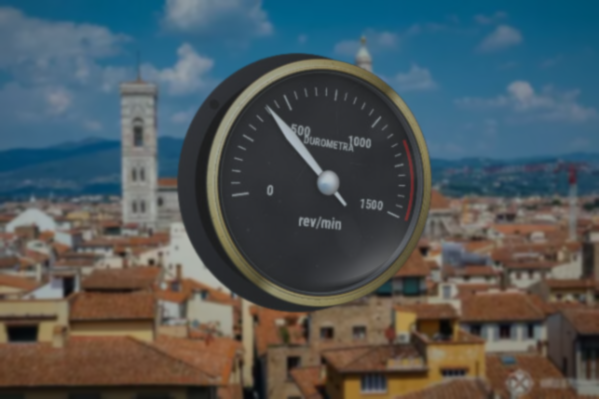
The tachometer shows 400 rpm
